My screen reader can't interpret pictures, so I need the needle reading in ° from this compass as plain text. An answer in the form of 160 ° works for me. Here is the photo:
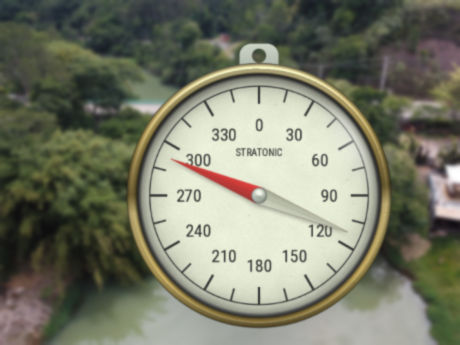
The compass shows 292.5 °
